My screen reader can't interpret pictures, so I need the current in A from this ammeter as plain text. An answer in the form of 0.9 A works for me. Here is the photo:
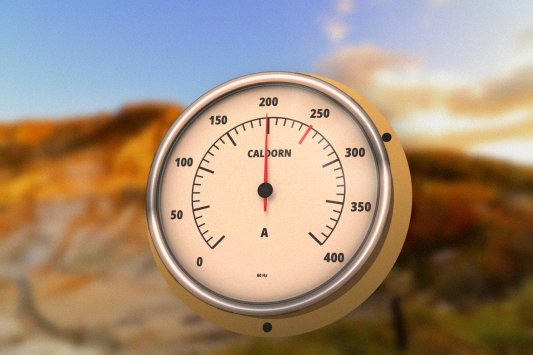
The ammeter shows 200 A
